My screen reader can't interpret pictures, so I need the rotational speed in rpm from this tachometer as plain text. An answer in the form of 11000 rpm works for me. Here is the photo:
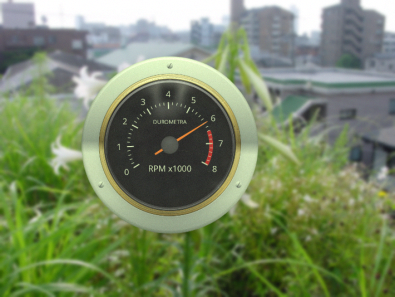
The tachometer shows 6000 rpm
